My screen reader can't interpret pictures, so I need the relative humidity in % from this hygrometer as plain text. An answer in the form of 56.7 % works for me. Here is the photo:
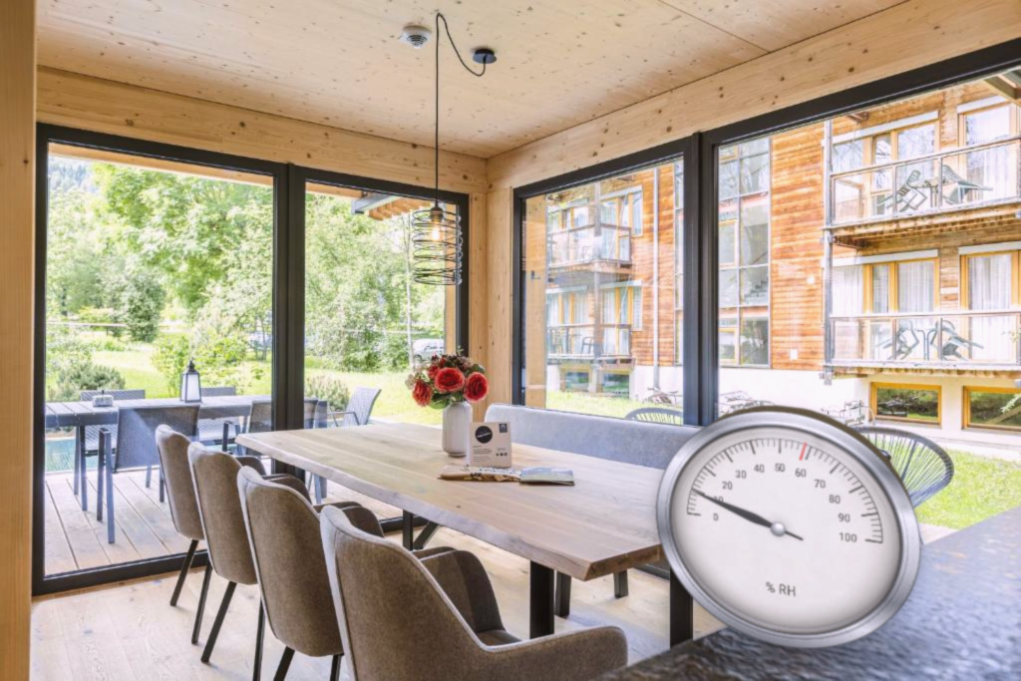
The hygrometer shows 10 %
